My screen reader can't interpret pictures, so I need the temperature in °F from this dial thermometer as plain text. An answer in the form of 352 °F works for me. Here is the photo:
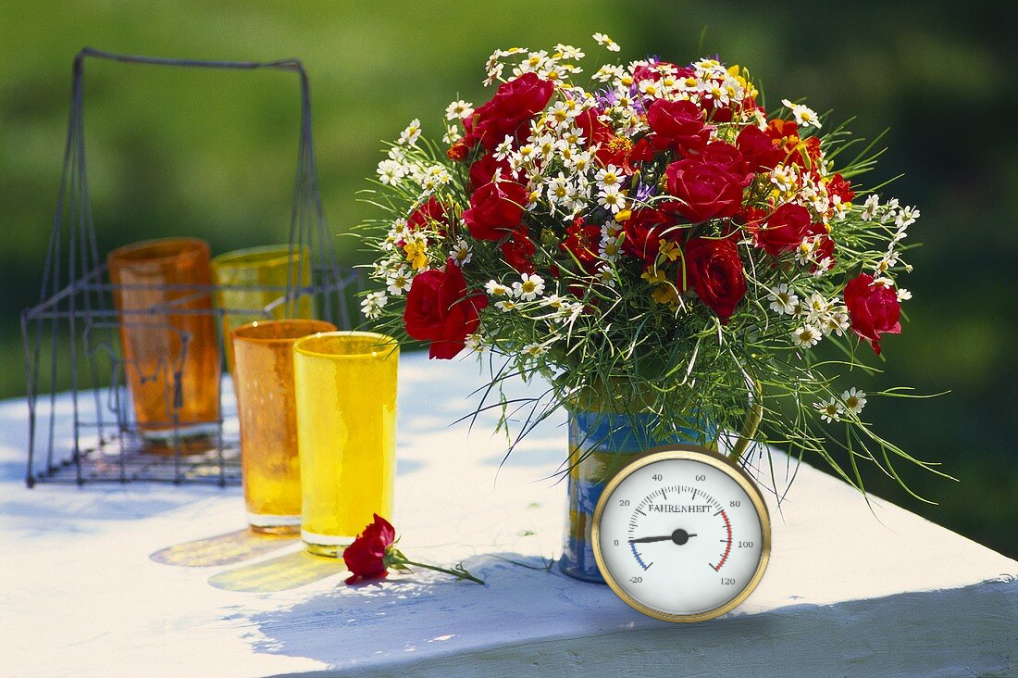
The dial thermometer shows 0 °F
